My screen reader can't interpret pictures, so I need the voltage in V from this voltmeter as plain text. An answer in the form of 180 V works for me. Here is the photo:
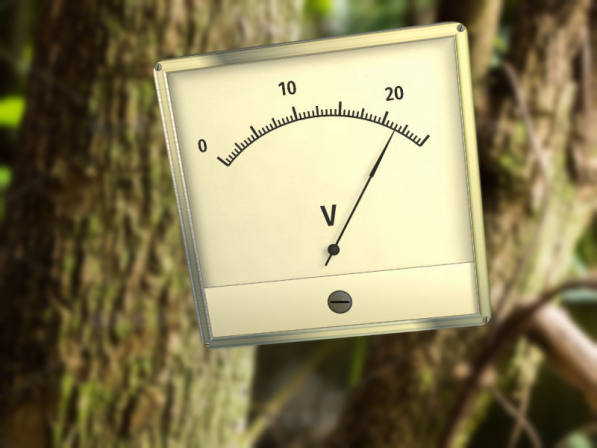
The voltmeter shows 21.5 V
